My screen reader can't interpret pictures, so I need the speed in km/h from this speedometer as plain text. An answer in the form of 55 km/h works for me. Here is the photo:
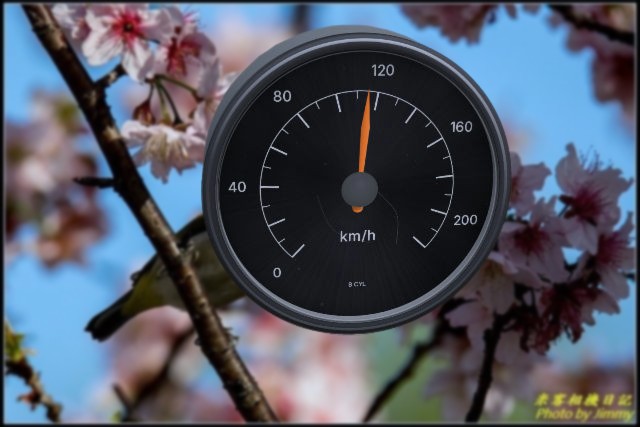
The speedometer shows 115 km/h
